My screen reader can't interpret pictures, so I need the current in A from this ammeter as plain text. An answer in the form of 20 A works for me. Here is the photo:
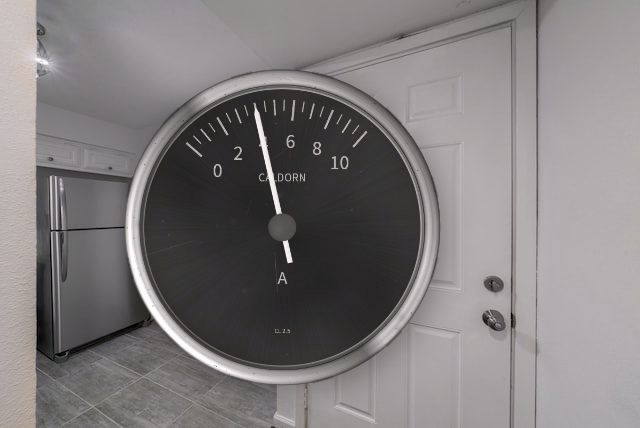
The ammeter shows 4 A
